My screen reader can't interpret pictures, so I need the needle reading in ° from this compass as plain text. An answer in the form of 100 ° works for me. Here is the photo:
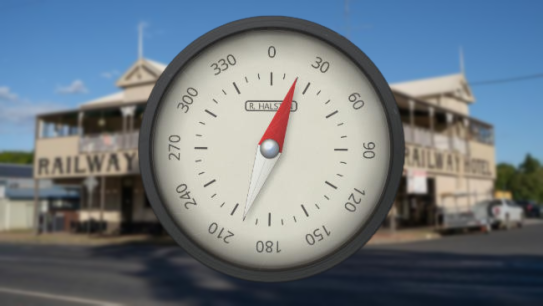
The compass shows 20 °
